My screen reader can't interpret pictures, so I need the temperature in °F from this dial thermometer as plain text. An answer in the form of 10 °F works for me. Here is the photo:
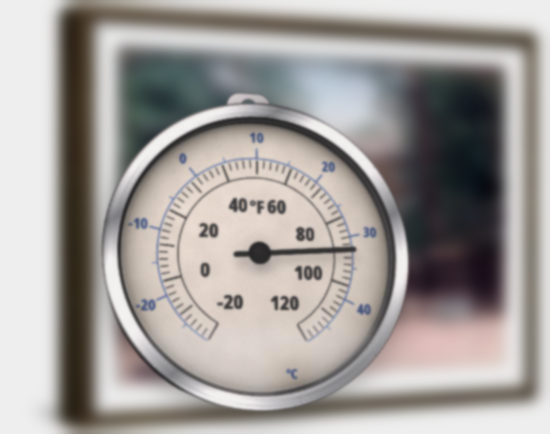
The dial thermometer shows 90 °F
